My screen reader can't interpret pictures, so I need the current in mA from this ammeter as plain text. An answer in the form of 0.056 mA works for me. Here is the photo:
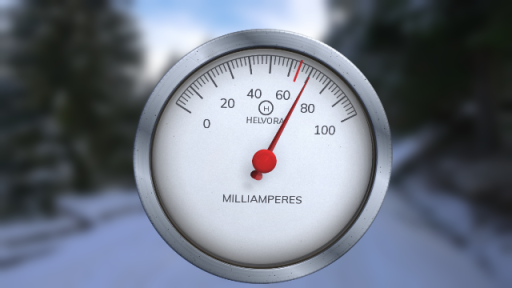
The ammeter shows 70 mA
